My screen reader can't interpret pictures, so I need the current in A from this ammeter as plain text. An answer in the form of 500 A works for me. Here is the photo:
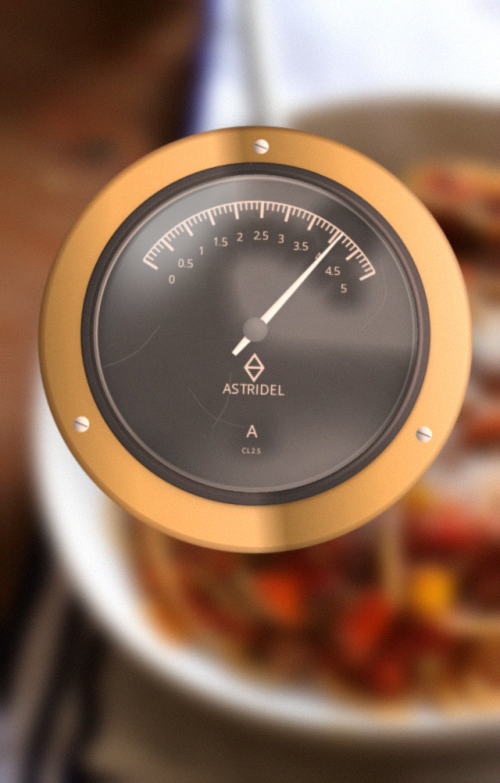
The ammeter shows 4.1 A
